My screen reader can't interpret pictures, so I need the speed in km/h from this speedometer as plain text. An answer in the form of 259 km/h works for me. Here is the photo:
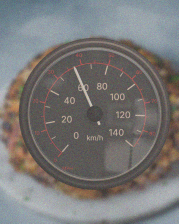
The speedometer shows 60 km/h
